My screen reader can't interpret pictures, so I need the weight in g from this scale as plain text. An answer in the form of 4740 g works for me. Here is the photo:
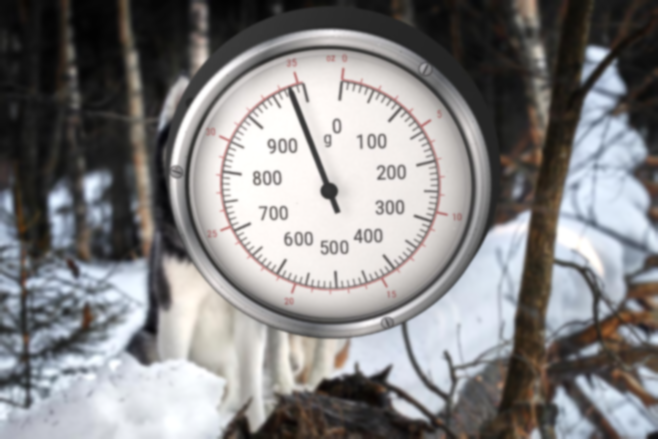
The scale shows 980 g
